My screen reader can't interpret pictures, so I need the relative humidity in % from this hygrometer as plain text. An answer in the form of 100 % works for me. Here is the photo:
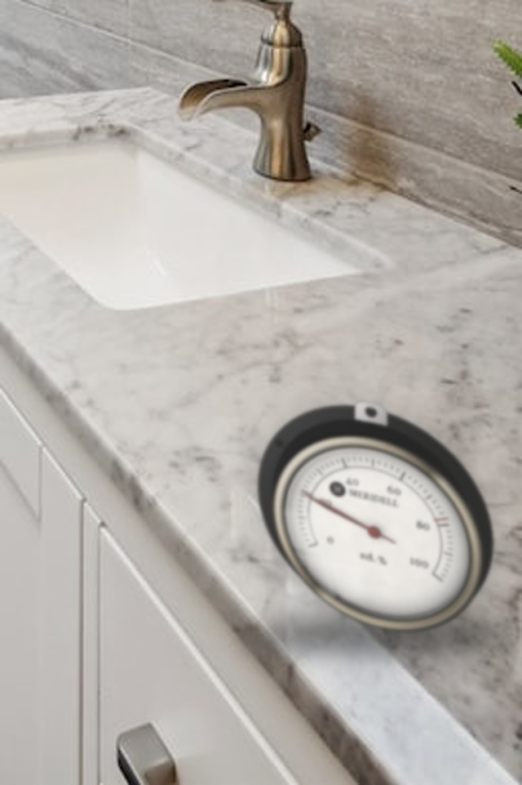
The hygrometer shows 20 %
